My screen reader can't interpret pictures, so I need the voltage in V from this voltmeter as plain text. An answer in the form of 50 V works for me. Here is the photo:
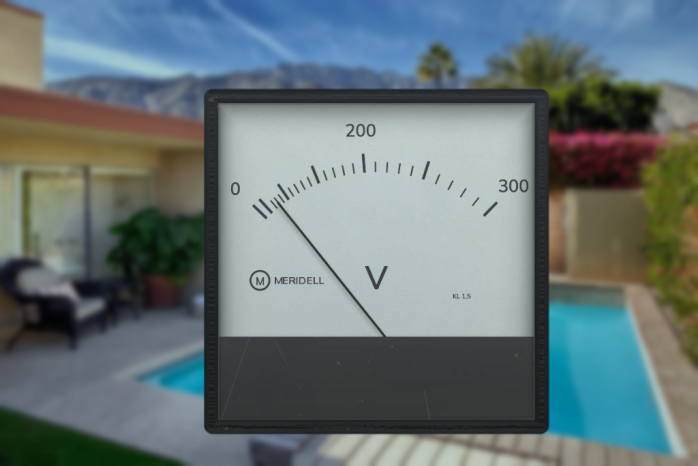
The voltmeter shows 80 V
